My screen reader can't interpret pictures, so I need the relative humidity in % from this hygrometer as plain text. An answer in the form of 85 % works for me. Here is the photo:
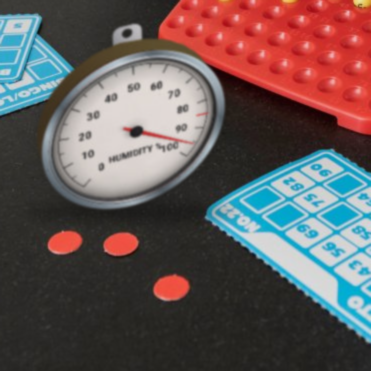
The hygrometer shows 95 %
